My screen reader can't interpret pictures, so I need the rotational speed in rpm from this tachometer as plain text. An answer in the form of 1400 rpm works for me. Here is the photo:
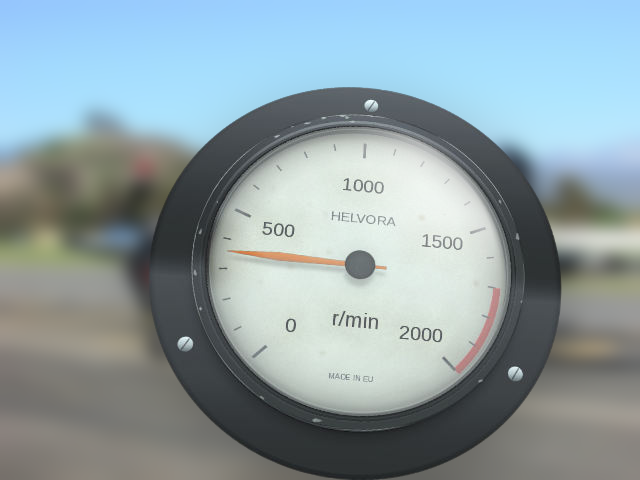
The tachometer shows 350 rpm
